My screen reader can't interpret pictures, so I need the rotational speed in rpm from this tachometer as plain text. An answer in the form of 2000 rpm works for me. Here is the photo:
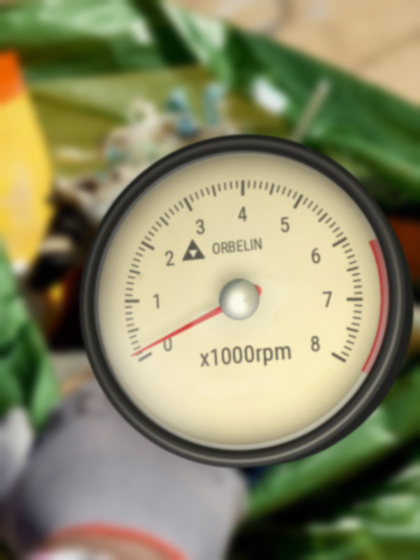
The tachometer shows 100 rpm
